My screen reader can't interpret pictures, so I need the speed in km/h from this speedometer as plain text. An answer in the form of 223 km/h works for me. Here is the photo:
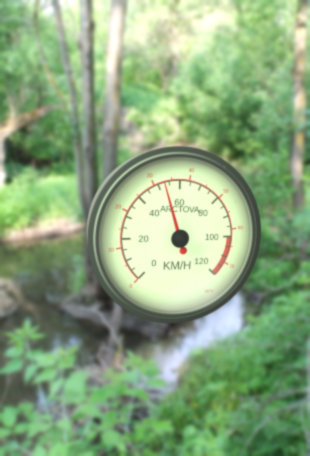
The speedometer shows 52.5 km/h
